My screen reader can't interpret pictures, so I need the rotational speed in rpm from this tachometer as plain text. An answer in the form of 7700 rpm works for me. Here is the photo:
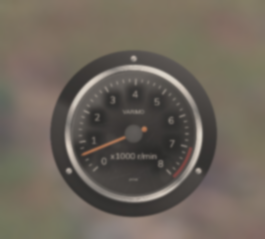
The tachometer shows 600 rpm
